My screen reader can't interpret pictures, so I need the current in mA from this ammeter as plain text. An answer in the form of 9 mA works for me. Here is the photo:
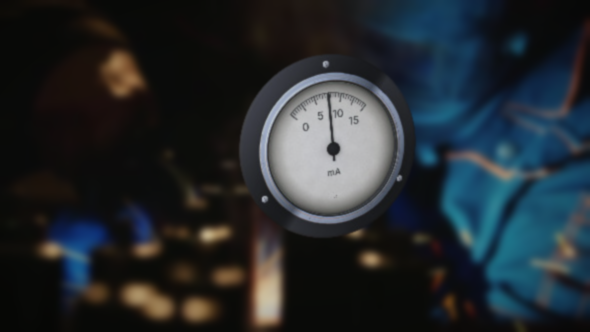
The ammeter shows 7.5 mA
